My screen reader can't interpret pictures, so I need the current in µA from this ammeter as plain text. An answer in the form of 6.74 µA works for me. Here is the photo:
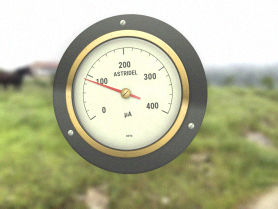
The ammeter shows 90 µA
